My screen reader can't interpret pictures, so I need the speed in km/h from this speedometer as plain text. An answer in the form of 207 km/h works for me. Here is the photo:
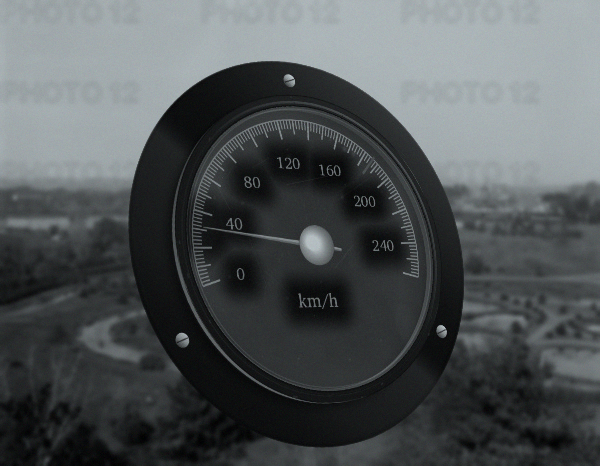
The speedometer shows 30 km/h
